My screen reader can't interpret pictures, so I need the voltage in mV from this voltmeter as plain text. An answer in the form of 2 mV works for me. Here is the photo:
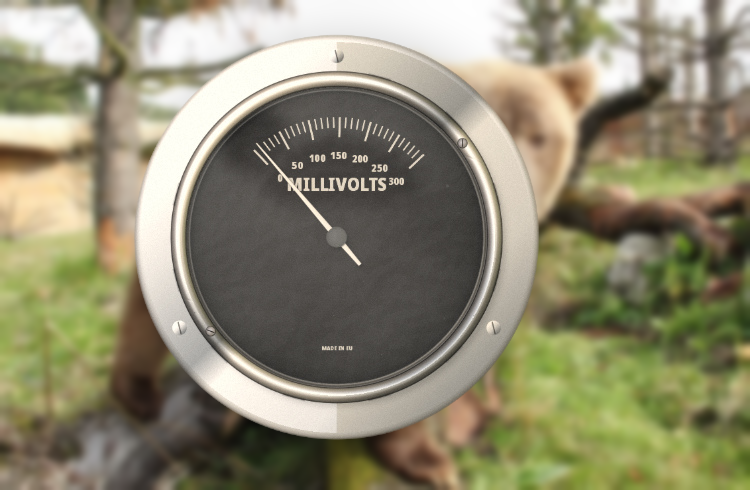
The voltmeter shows 10 mV
